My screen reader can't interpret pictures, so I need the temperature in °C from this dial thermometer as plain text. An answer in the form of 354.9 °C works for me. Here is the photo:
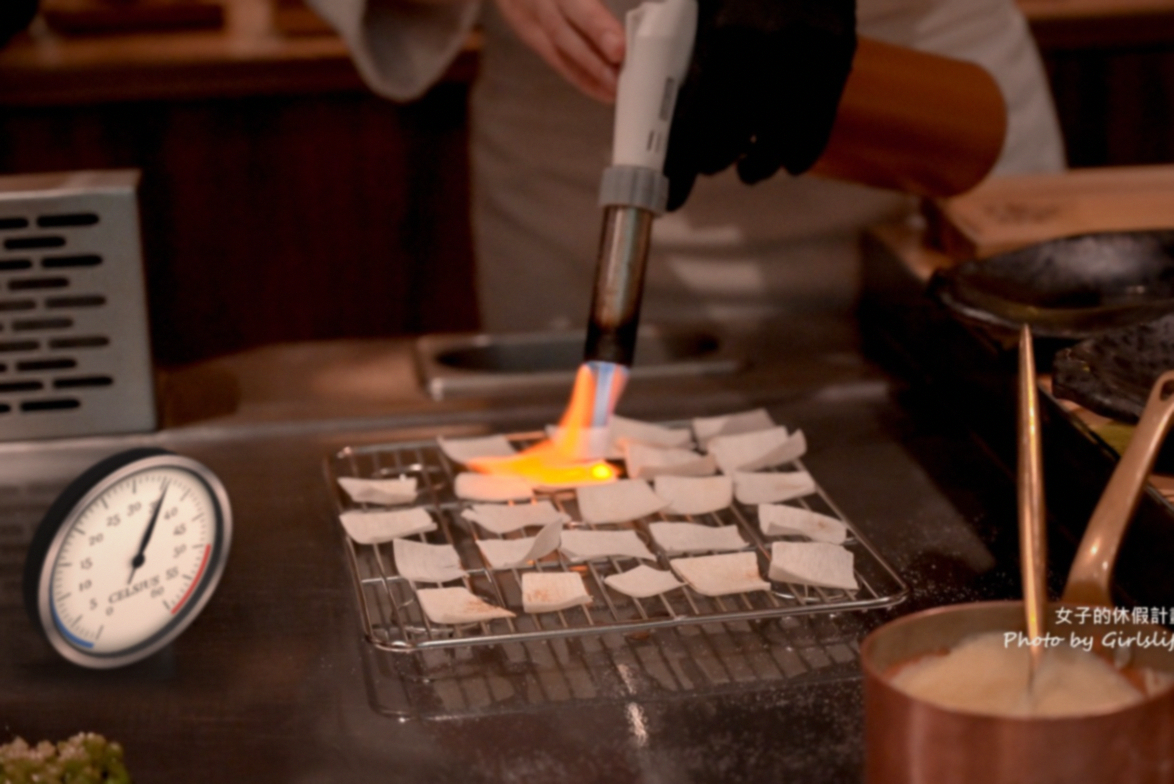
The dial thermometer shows 35 °C
